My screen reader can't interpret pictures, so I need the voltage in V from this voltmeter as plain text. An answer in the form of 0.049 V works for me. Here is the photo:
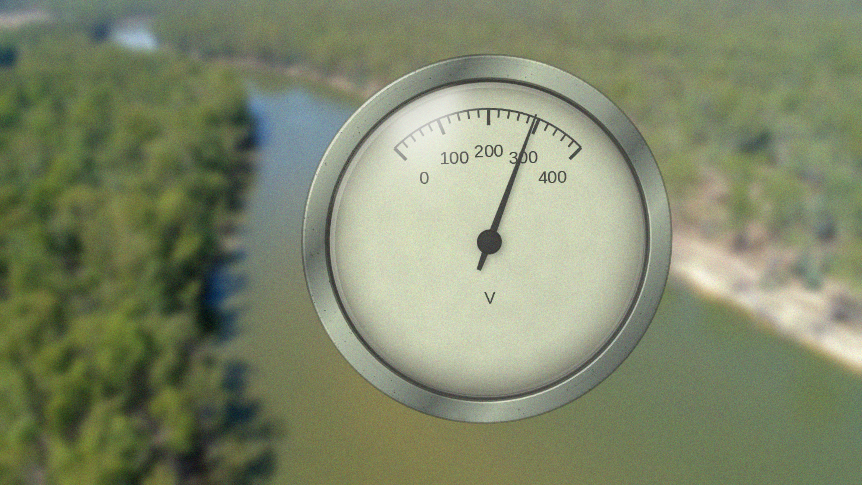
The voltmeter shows 290 V
